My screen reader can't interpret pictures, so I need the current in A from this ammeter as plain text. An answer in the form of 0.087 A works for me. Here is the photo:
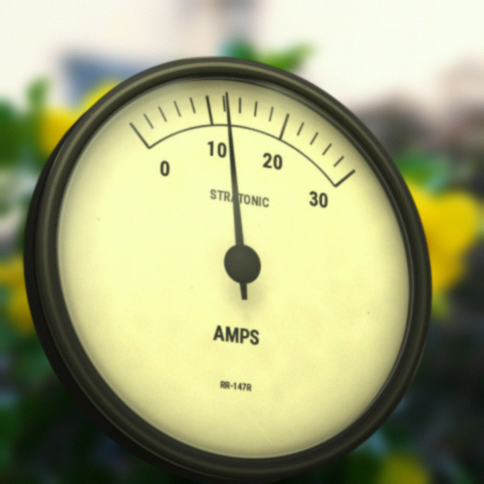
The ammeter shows 12 A
